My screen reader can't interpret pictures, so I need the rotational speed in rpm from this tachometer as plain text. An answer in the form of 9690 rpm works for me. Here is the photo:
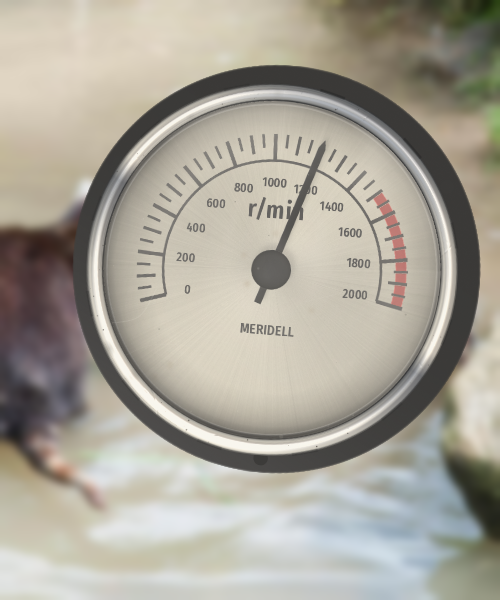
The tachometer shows 1200 rpm
